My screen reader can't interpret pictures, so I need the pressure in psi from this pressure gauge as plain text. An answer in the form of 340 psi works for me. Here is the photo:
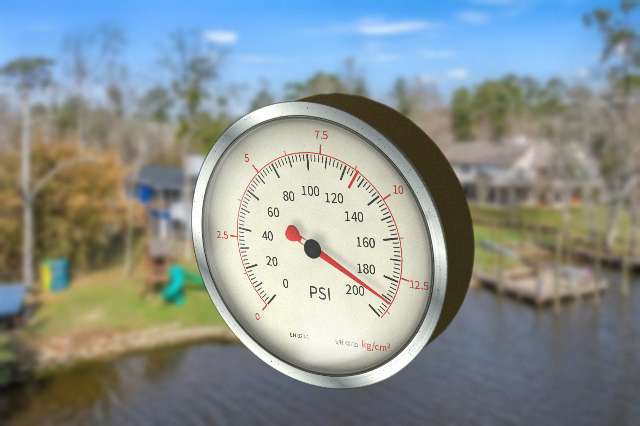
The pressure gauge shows 190 psi
